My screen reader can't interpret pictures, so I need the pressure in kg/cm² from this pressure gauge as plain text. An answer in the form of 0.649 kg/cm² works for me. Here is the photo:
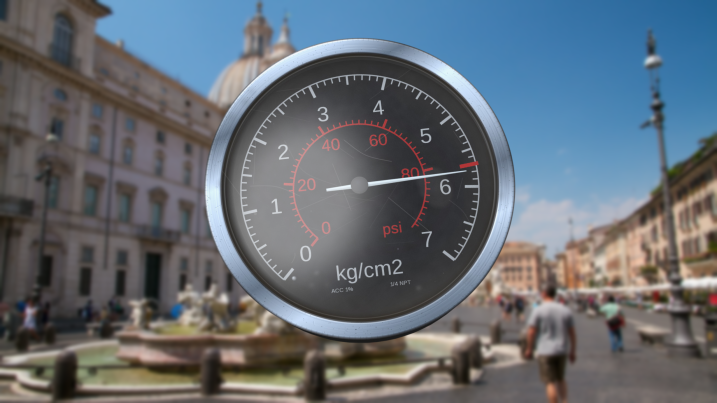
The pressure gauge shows 5.8 kg/cm²
